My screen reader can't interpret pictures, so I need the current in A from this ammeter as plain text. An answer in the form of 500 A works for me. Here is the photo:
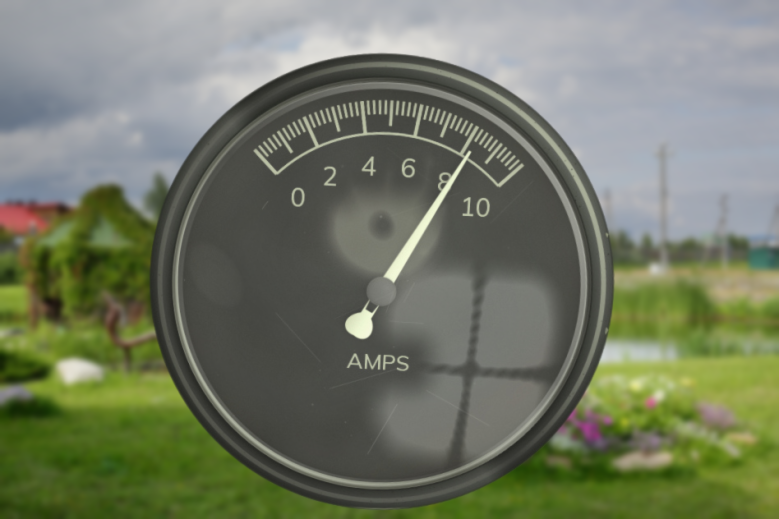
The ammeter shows 8.2 A
